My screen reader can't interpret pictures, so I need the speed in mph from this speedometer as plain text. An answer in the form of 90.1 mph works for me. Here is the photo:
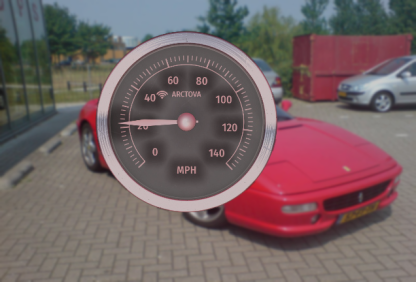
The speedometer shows 22 mph
